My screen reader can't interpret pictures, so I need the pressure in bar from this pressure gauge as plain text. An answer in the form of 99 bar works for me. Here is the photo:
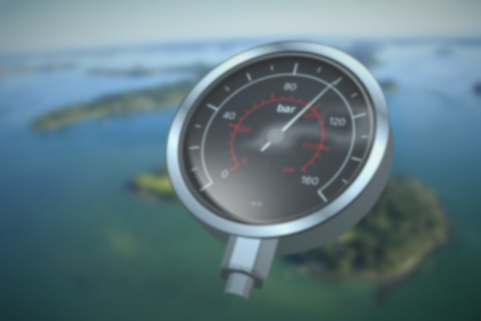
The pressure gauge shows 100 bar
